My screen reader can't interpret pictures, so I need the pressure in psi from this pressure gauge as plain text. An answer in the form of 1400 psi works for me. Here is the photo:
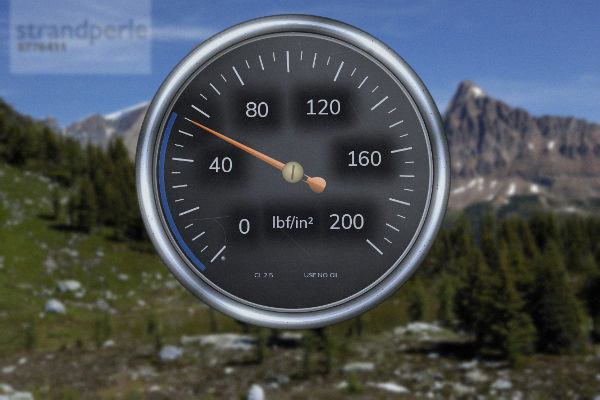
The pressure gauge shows 55 psi
